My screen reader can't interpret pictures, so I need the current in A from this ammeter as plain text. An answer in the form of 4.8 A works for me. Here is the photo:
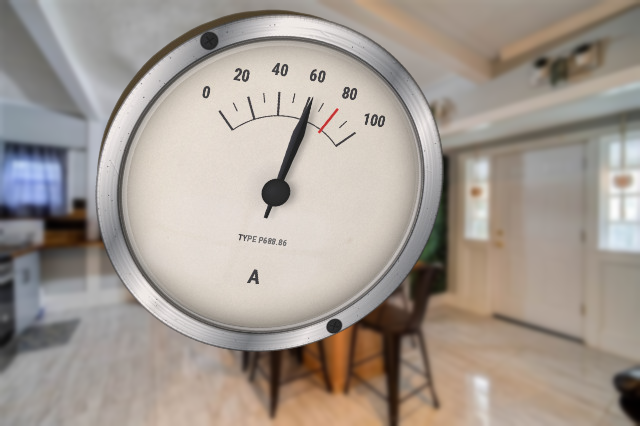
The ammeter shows 60 A
